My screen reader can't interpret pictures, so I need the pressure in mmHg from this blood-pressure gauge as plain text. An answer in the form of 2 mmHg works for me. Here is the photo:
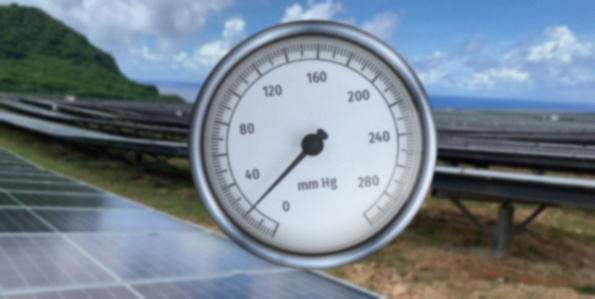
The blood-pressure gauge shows 20 mmHg
